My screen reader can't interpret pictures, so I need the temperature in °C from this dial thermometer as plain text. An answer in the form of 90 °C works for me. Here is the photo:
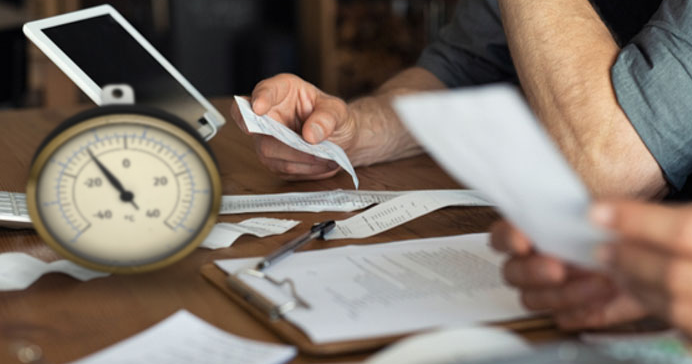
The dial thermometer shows -10 °C
